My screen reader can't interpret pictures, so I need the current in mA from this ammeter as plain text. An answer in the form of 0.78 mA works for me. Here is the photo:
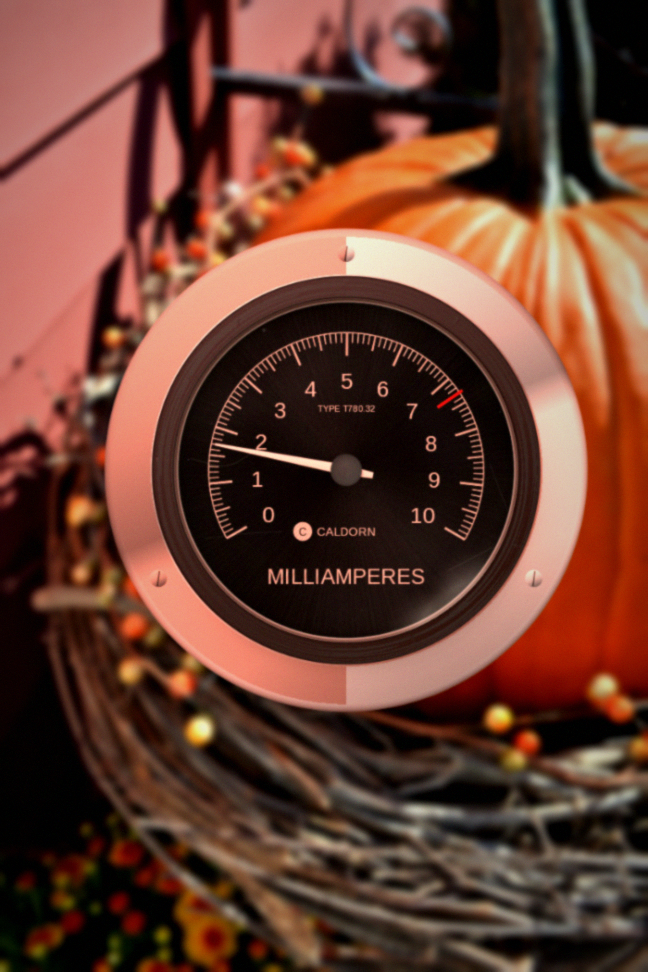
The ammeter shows 1.7 mA
